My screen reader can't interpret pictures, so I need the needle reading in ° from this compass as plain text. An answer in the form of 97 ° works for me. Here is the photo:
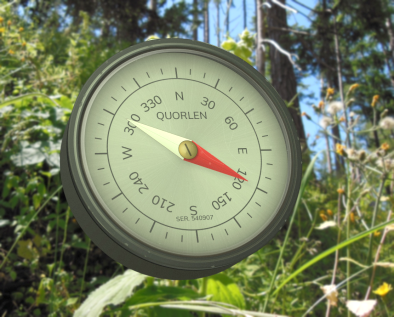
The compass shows 120 °
